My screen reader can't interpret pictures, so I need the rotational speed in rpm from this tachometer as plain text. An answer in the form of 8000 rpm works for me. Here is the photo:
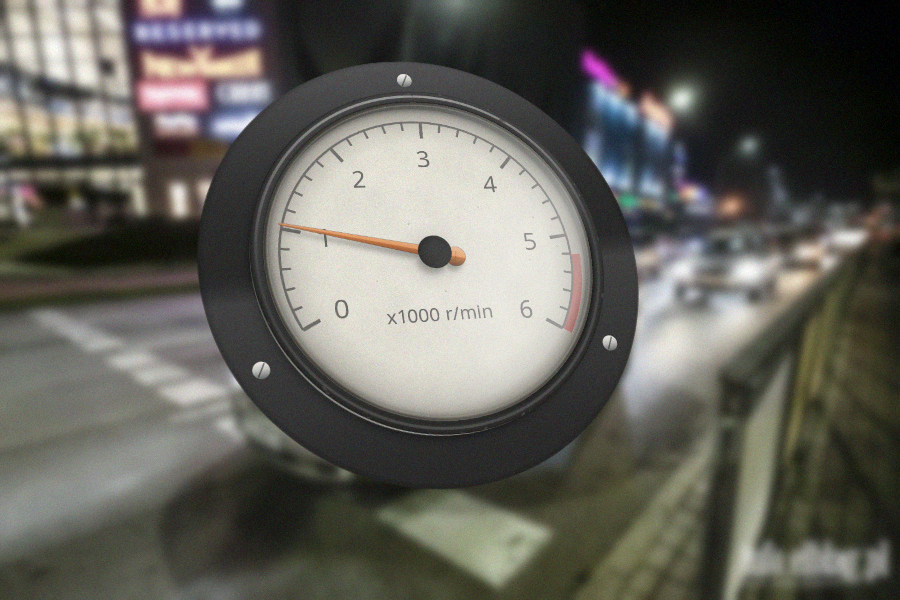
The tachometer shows 1000 rpm
